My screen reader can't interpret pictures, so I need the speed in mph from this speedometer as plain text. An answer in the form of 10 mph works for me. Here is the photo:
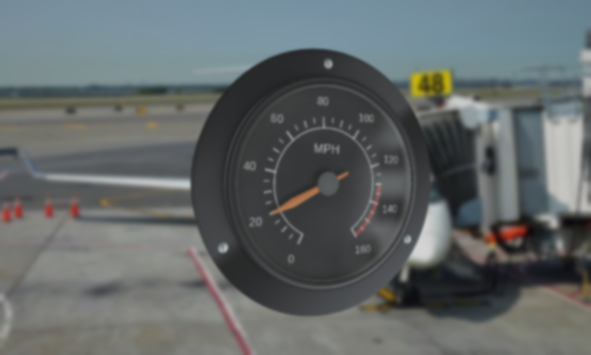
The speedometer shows 20 mph
